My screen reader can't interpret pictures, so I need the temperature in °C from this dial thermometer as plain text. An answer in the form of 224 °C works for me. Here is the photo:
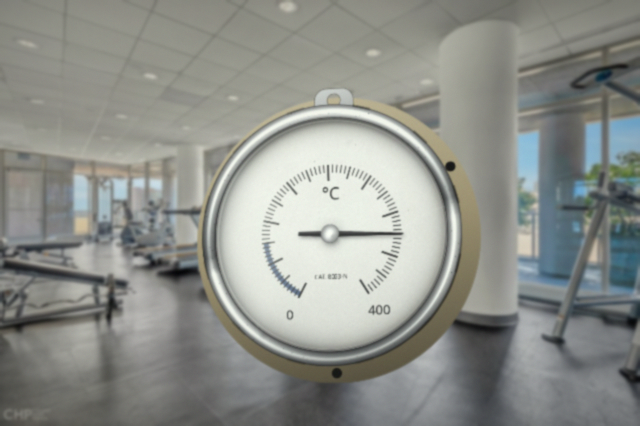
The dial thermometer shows 325 °C
